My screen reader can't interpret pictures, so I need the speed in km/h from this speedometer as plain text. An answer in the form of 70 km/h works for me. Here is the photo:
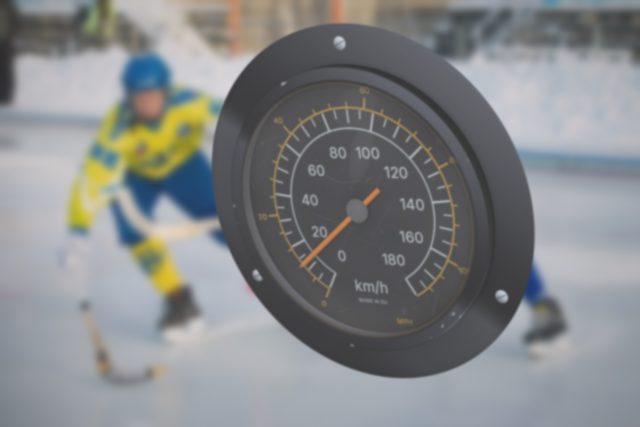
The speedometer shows 12.5 km/h
